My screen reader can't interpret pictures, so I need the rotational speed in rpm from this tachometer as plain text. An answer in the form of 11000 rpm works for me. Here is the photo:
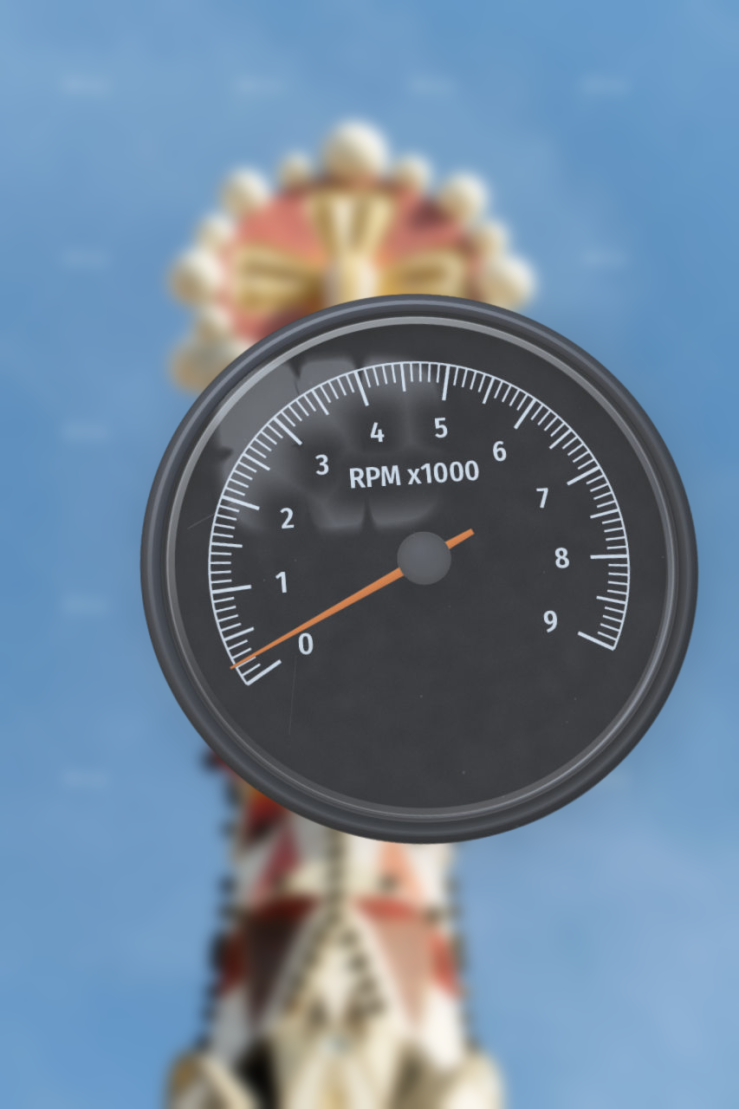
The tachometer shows 200 rpm
